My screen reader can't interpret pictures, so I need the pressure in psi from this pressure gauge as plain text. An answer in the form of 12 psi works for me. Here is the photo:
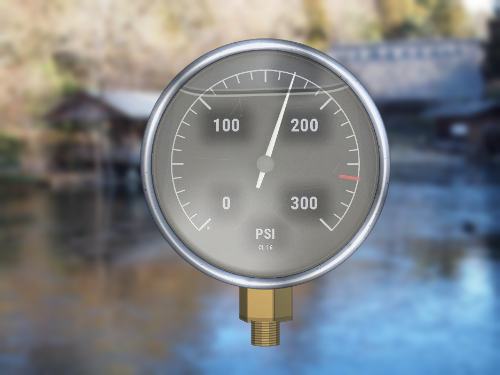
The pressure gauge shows 170 psi
